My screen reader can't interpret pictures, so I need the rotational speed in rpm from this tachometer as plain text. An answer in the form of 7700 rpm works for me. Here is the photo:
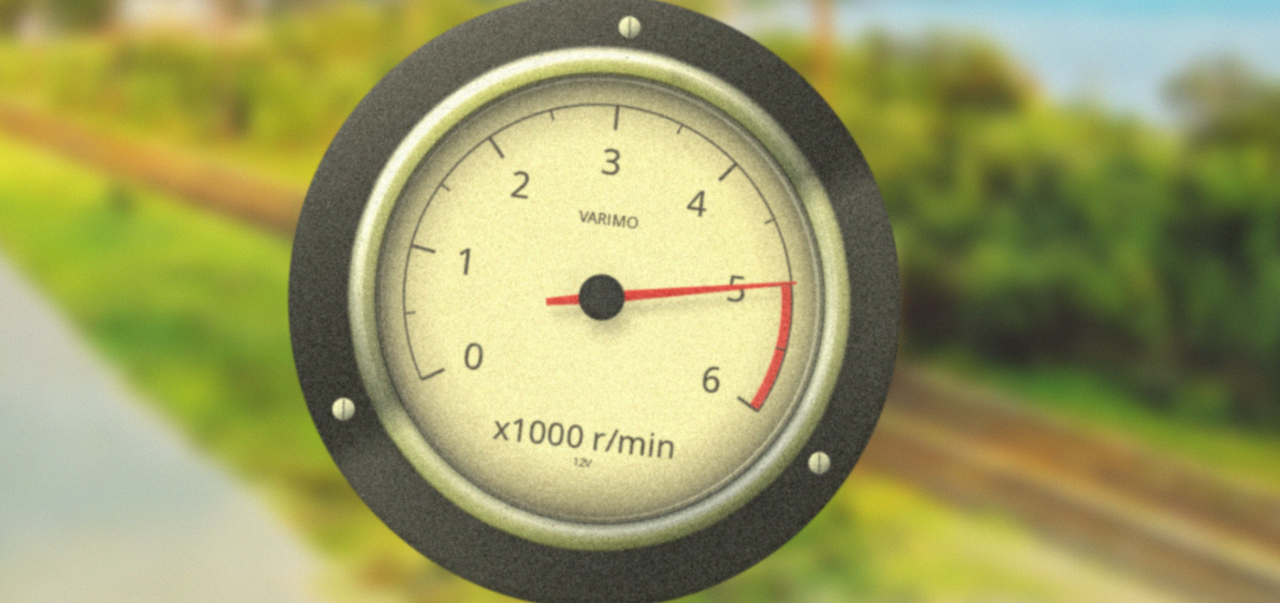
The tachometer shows 5000 rpm
